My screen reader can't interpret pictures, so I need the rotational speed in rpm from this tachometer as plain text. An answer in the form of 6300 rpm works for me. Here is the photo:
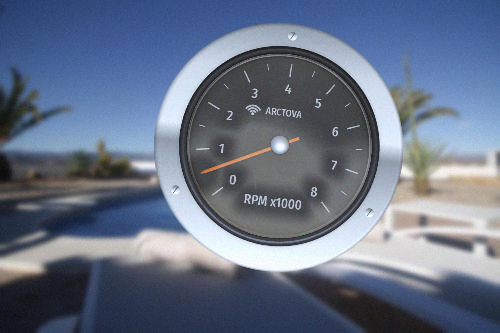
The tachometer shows 500 rpm
